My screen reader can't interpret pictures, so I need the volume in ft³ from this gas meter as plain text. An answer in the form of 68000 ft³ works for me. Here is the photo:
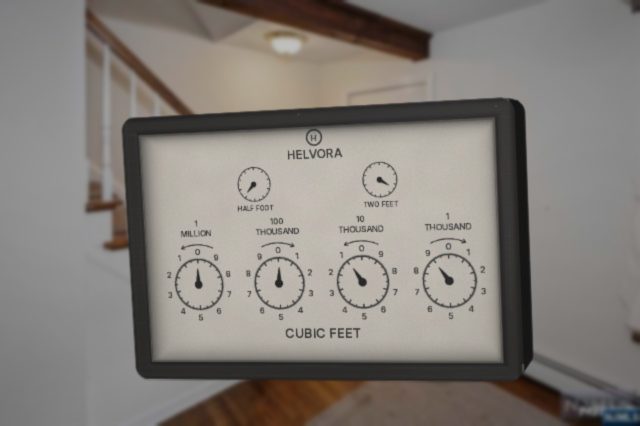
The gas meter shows 900 ft³
